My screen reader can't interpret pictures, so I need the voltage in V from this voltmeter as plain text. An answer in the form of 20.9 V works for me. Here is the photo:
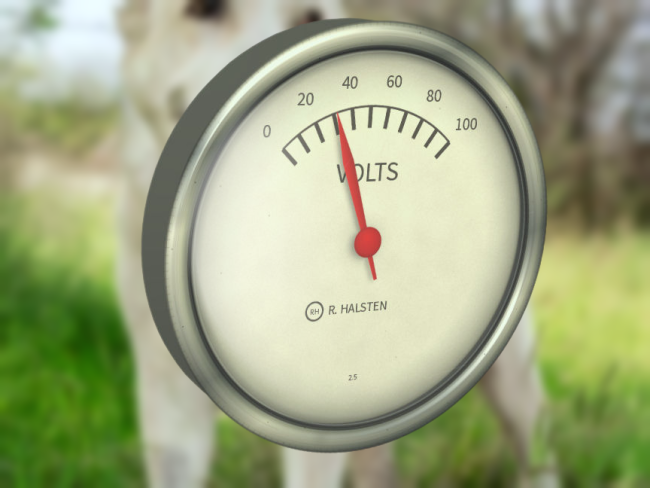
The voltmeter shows 30 V
